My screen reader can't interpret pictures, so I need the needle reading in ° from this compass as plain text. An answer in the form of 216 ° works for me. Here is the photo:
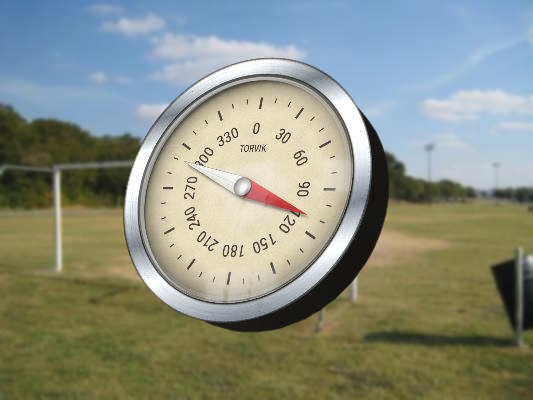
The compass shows 110 °
